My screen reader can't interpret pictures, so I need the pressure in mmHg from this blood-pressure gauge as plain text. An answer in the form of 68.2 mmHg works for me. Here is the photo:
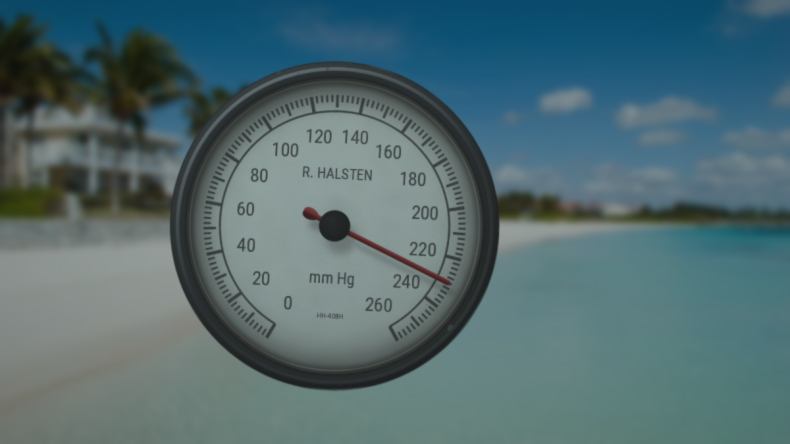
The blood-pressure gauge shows 230 mmHg
